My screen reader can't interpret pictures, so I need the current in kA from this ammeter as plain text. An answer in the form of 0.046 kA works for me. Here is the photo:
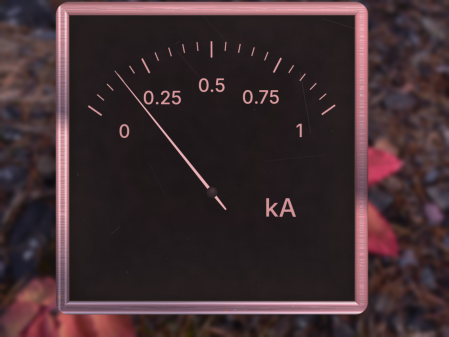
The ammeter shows 0.15 kA
